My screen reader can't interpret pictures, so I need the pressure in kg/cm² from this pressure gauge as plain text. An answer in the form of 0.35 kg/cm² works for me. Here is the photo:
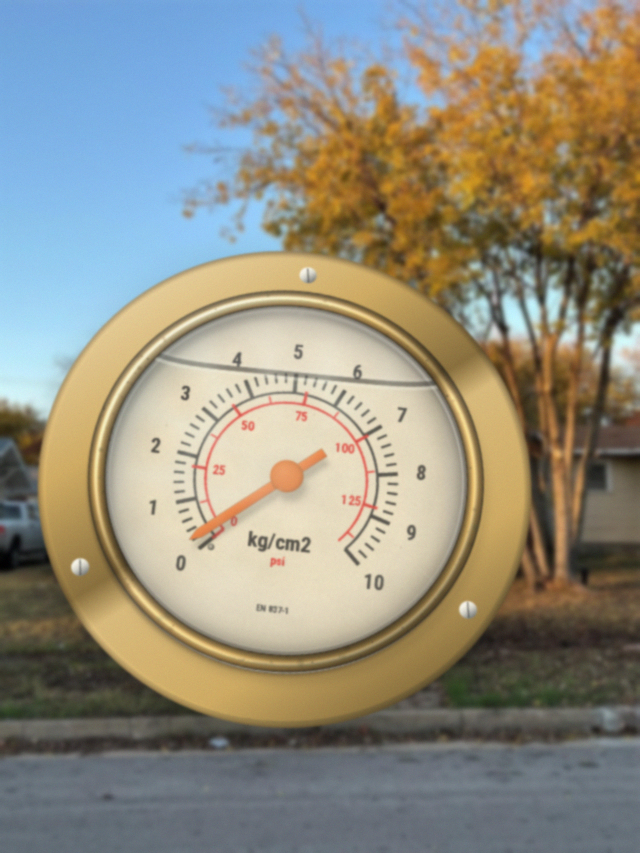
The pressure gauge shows 0.2 kg/cm²
